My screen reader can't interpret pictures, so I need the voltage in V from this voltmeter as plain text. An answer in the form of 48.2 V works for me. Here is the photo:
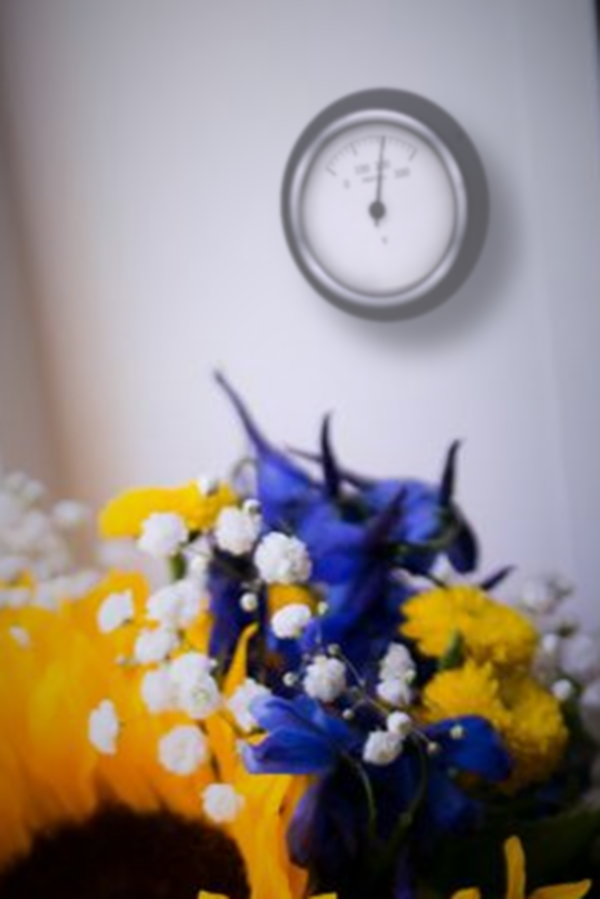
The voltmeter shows 200 V
